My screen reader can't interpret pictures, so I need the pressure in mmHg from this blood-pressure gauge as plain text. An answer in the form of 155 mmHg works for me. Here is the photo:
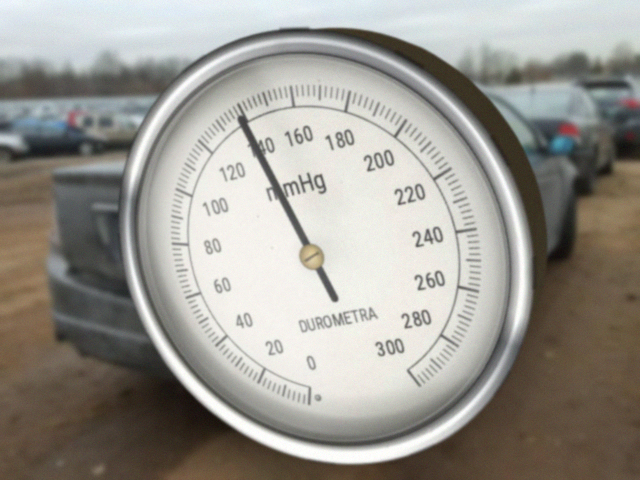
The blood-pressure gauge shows 140 mmHg
